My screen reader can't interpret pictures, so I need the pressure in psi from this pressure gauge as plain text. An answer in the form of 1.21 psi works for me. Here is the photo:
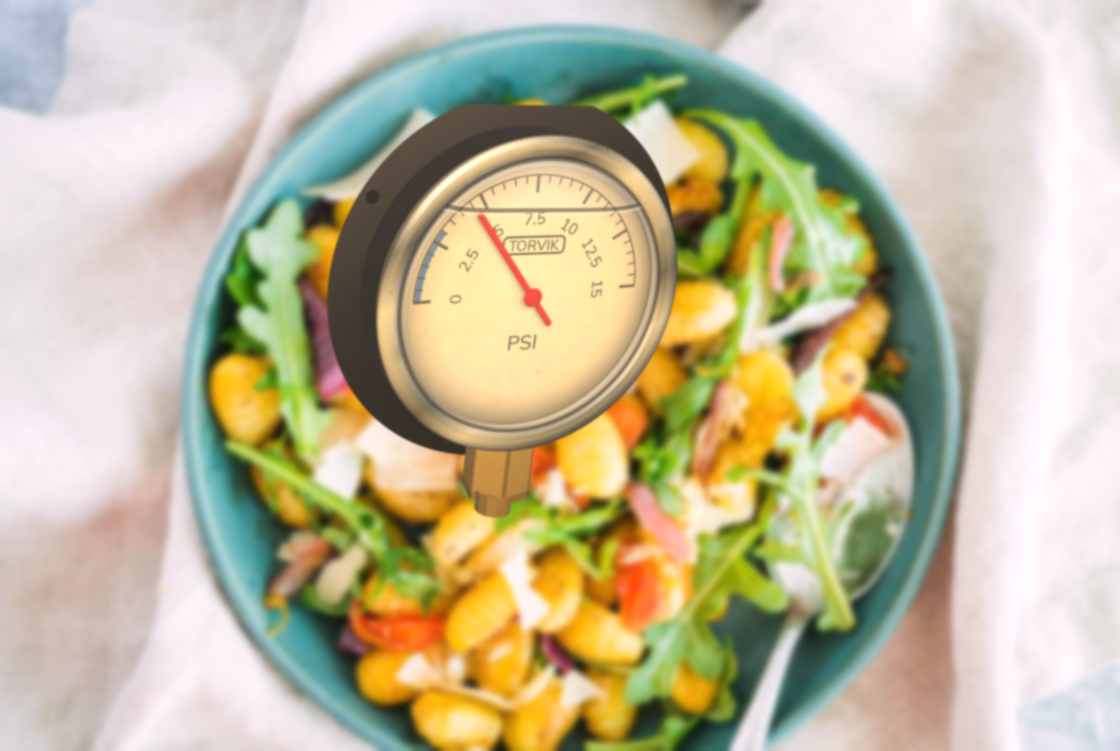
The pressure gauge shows 4.5 psi
